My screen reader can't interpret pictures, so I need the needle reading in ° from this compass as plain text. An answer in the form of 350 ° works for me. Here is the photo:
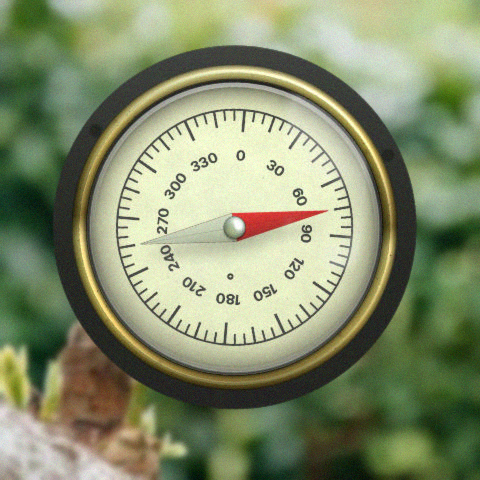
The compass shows 75 °
